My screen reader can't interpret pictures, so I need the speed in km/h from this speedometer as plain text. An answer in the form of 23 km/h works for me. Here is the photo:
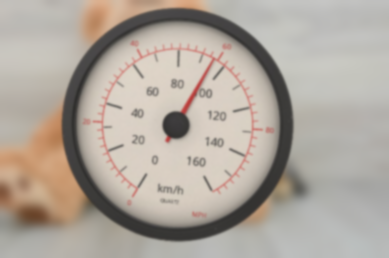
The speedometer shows 95 km/h
